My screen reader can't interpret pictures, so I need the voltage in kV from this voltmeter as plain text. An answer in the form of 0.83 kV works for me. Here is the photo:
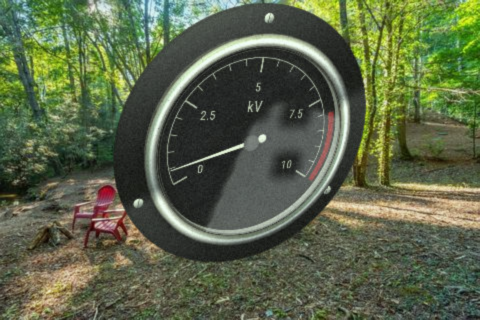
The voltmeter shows 0.5 kV
